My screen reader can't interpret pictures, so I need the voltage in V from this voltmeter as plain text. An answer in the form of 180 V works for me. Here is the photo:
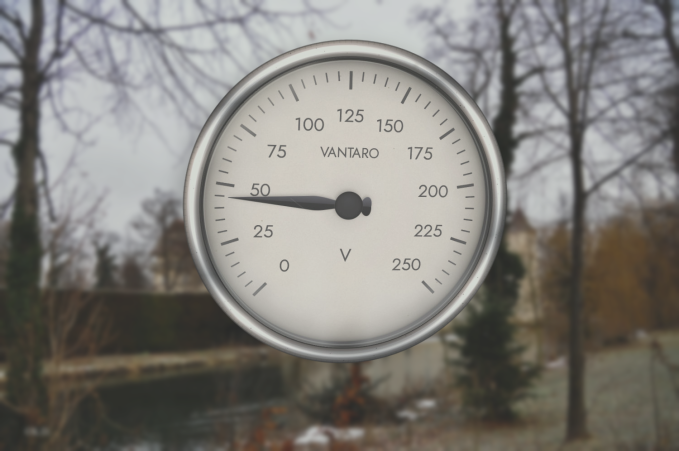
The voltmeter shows 45 V
